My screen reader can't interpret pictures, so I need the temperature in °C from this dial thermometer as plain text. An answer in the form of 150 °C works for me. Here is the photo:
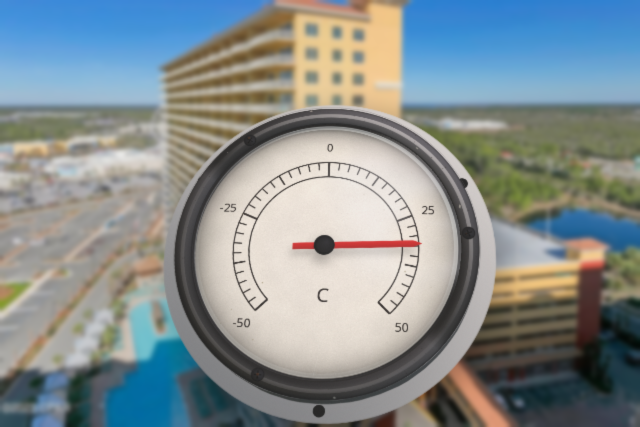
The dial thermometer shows 32.5 °C
